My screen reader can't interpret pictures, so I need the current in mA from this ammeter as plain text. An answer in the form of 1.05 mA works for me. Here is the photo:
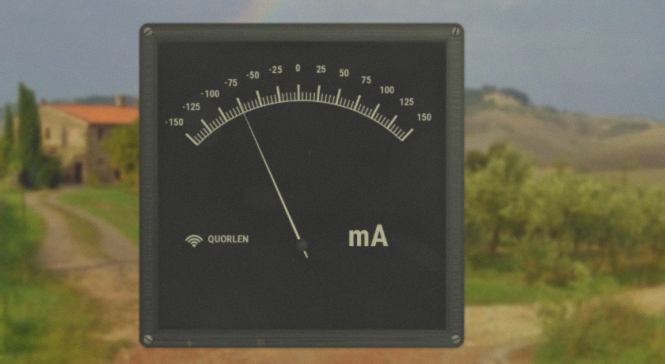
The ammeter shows -75 mA
